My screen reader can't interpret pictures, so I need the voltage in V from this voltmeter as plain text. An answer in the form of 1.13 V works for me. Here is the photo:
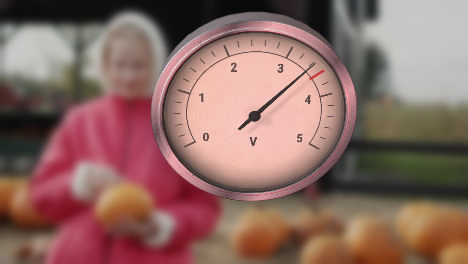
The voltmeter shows 3.4 V
